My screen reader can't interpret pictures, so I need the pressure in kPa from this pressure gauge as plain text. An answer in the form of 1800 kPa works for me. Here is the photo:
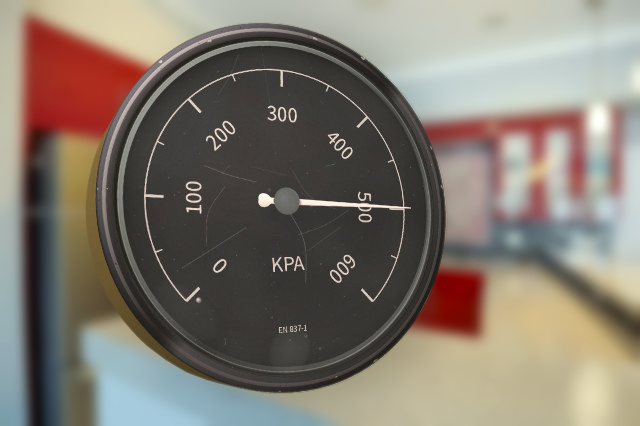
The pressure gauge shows 500 kPa
